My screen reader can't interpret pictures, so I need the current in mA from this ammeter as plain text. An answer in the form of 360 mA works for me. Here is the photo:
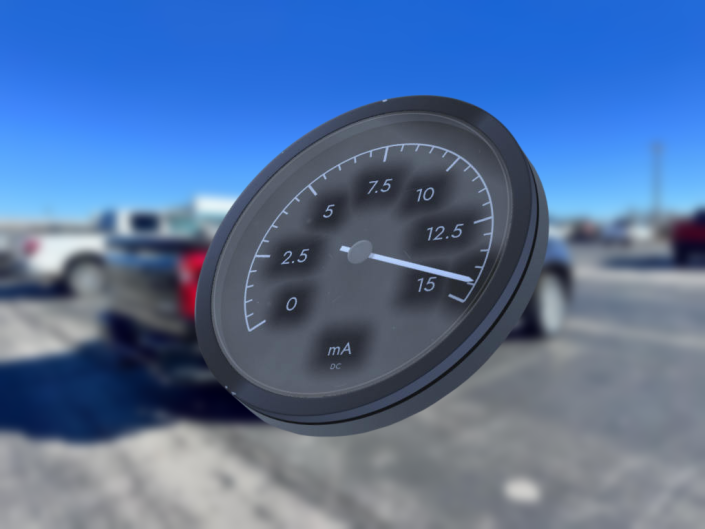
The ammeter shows 14.5 mA
